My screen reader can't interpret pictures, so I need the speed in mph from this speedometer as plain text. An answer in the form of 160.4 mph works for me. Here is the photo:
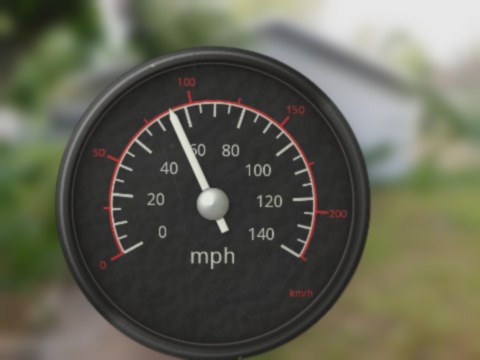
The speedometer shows 55 mph
